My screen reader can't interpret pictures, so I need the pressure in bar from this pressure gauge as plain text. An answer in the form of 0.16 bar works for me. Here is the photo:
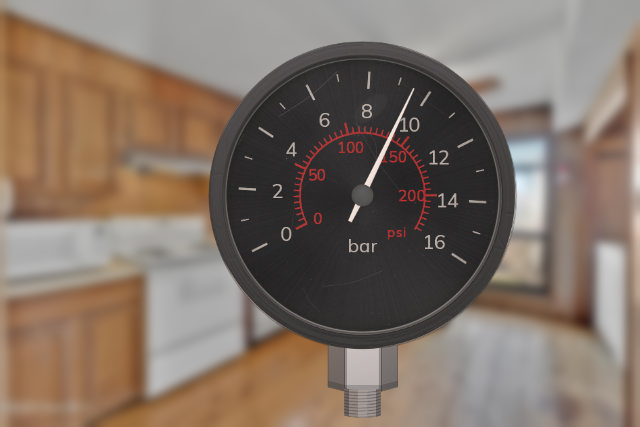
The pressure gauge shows 9.5 bar
